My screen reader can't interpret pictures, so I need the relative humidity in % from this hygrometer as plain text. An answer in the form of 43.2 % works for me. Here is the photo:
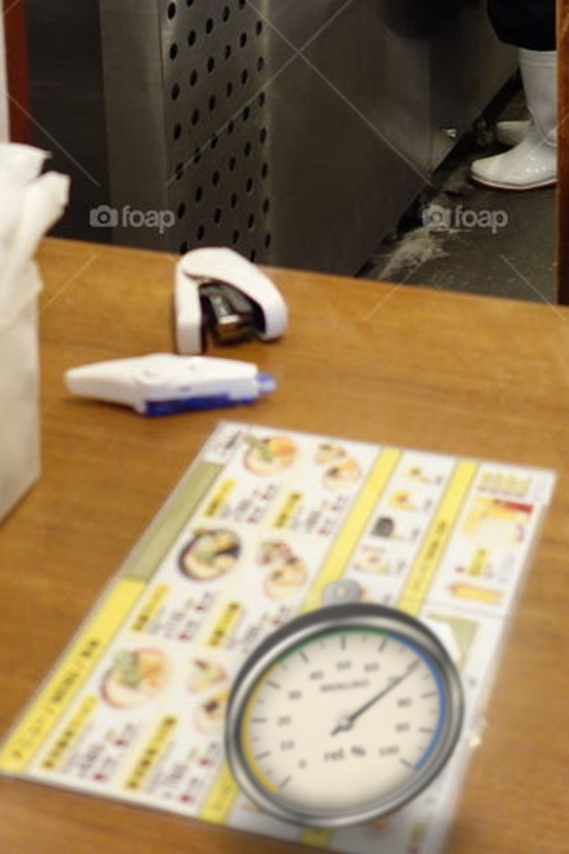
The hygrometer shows 70 %
